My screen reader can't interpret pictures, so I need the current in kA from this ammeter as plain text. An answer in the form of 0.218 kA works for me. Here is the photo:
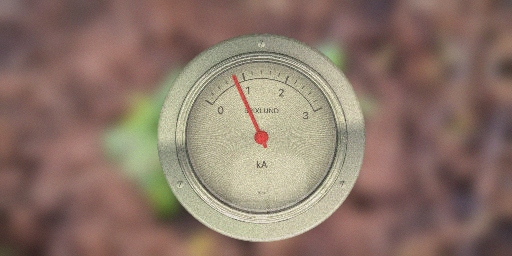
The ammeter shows 0.8 kA
